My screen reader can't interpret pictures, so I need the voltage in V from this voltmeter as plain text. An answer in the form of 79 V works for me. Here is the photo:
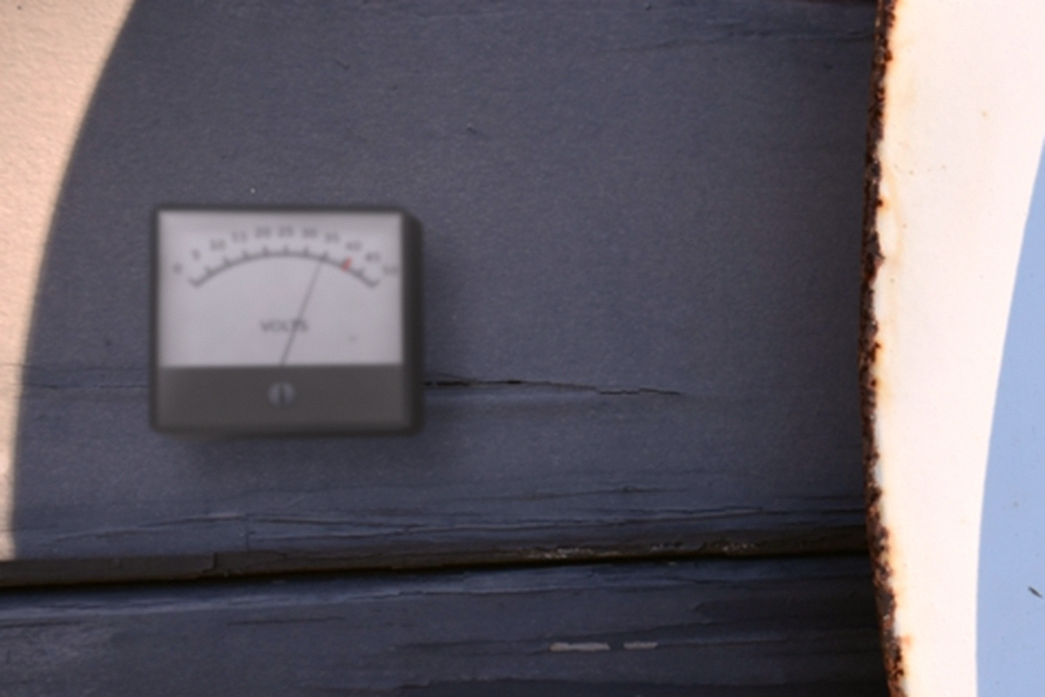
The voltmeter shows 35 V
